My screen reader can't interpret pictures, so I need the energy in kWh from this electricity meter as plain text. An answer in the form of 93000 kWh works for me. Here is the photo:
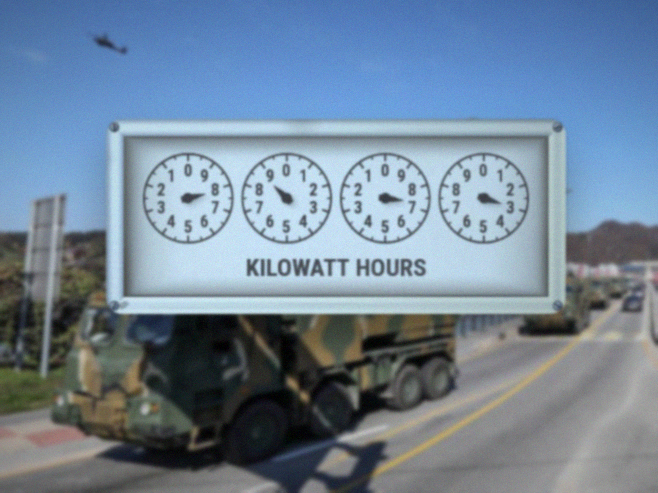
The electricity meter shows 7873 kWh
